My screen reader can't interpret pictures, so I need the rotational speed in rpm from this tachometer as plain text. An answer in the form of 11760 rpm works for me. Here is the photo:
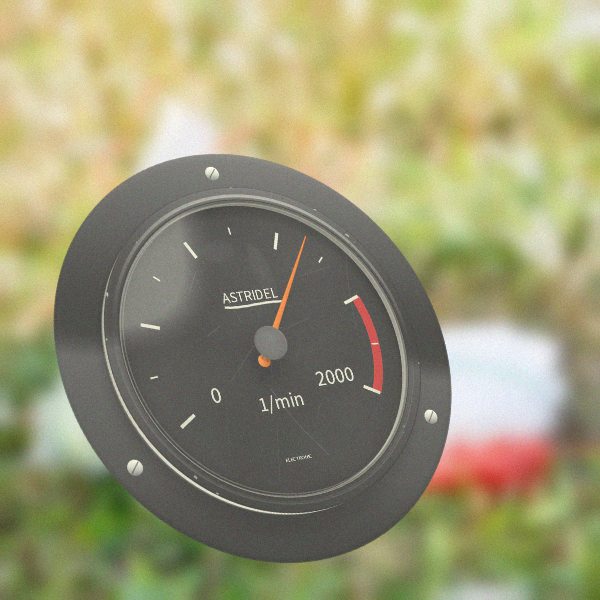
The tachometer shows 1300 rpm
